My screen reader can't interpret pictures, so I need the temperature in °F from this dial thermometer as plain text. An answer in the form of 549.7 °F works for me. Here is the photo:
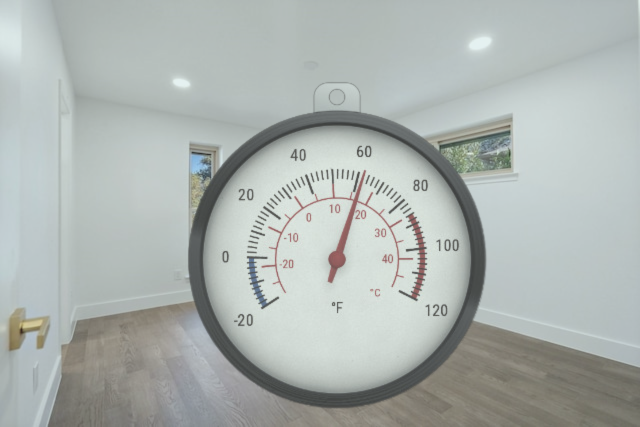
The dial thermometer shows 62 °F
